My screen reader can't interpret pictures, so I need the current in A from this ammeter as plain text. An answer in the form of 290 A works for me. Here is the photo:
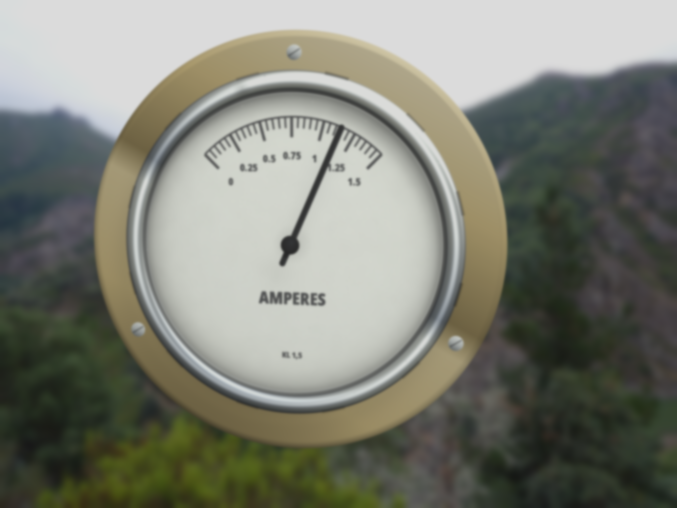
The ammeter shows 1.15 A
